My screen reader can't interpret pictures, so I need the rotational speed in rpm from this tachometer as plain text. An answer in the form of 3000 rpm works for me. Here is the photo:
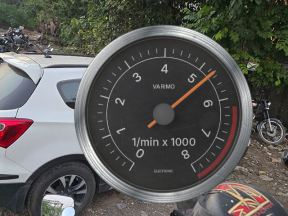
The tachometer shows 5300 rpm
